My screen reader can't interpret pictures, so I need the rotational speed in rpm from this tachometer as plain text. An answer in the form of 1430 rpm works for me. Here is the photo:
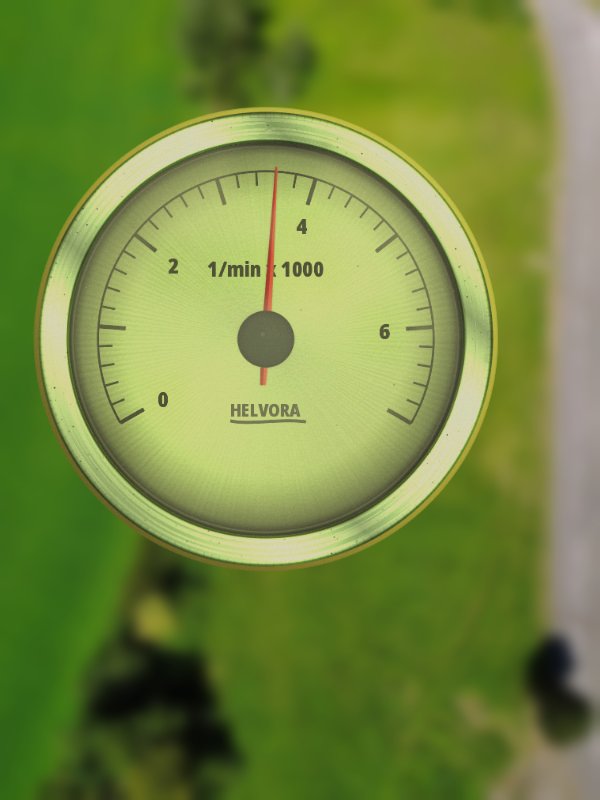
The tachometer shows 3600 rpm
